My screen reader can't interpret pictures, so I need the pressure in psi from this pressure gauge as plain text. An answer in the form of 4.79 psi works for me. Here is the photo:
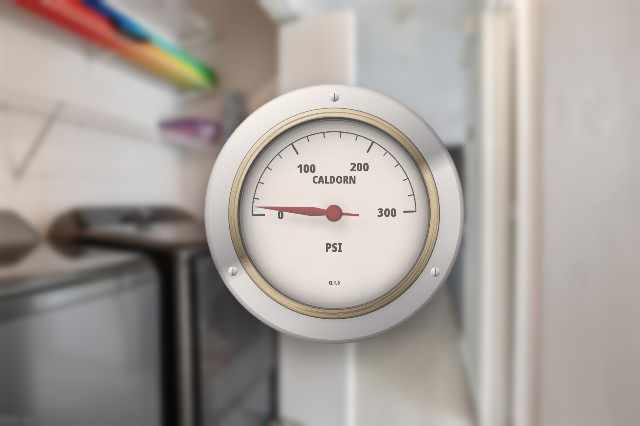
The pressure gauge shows 10 psi
